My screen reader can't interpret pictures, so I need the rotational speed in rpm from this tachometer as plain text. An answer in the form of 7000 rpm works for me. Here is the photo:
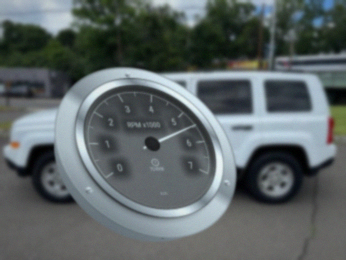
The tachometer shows 5500 rpm
